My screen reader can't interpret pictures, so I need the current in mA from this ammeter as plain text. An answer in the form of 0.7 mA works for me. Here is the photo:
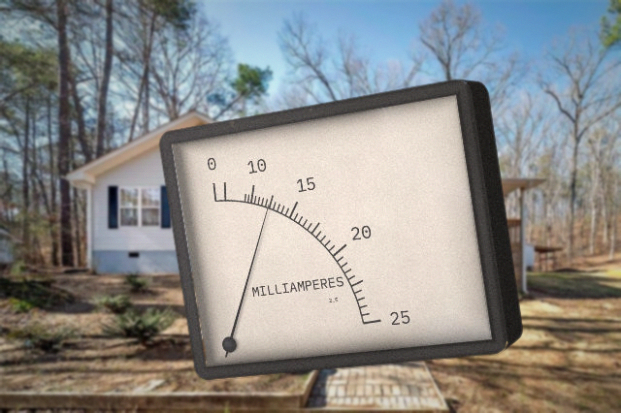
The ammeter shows 12.5 mA
